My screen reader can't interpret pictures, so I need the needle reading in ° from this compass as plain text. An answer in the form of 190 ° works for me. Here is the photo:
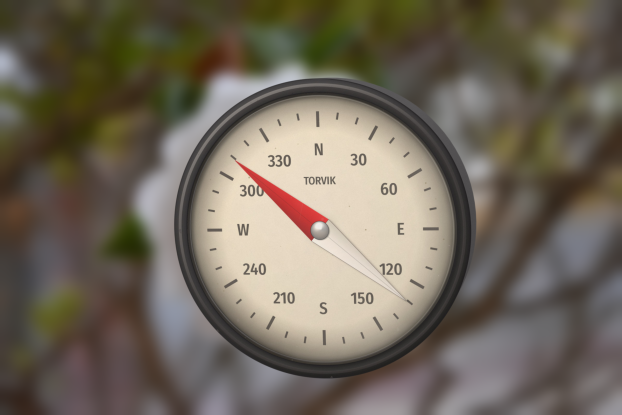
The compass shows 310 °
